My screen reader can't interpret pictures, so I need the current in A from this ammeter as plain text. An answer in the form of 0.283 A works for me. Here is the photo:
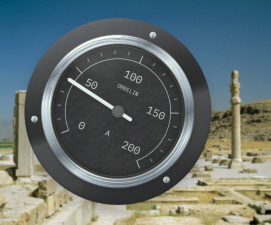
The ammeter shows 40 A
